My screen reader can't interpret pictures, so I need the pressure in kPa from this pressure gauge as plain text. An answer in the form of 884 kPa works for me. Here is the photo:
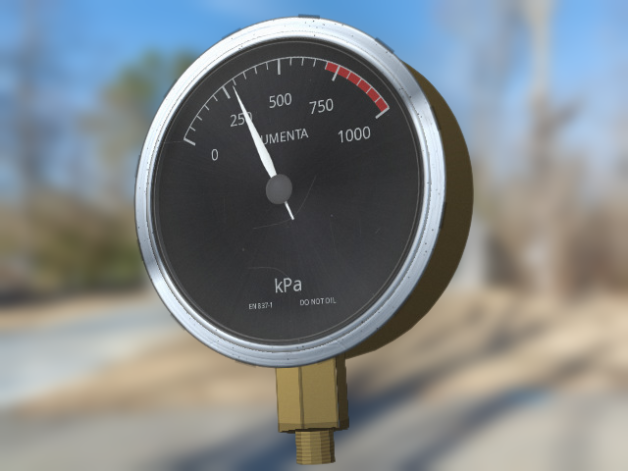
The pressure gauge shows 300 kPa
